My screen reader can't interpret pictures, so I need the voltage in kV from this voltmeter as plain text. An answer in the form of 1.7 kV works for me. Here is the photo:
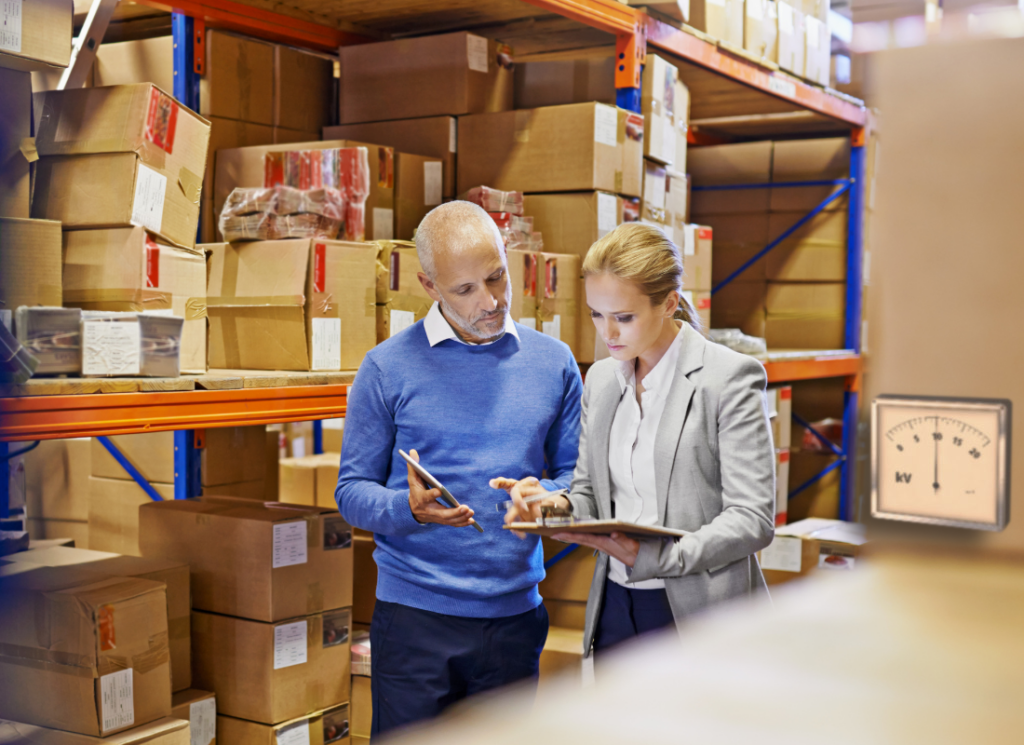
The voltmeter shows 10 kV
